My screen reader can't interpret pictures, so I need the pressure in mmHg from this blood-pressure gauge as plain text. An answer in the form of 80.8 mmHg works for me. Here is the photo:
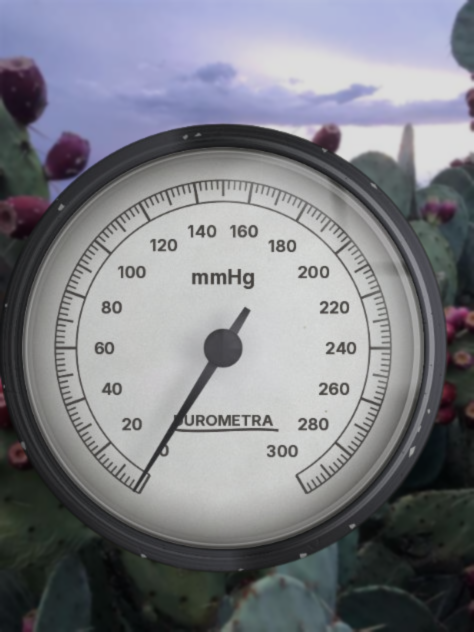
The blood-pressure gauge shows 2 mmHg
